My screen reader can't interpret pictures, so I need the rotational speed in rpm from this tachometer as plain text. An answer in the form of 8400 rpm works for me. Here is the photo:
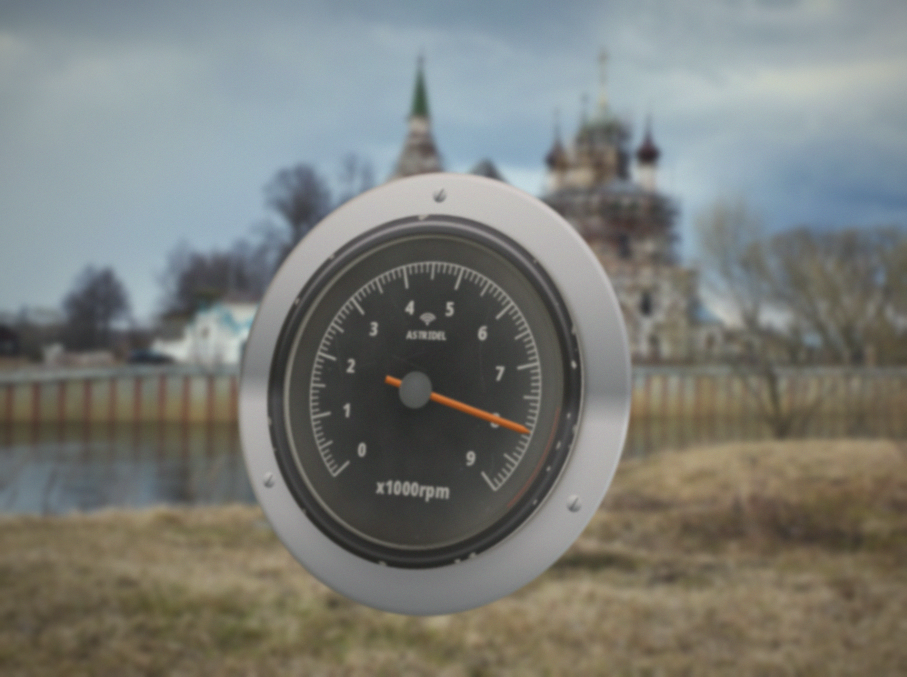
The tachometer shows 8000 rpm
